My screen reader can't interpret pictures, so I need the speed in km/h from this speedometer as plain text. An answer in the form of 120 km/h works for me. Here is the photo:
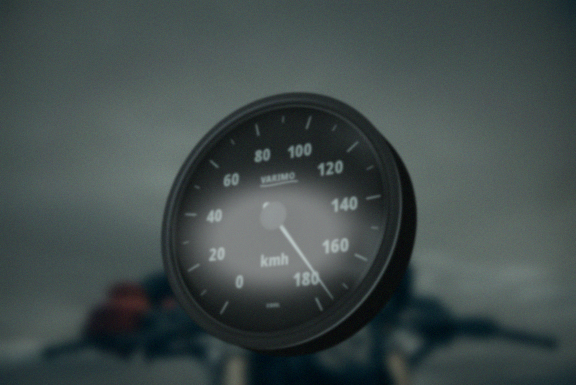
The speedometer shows 175 km/h
